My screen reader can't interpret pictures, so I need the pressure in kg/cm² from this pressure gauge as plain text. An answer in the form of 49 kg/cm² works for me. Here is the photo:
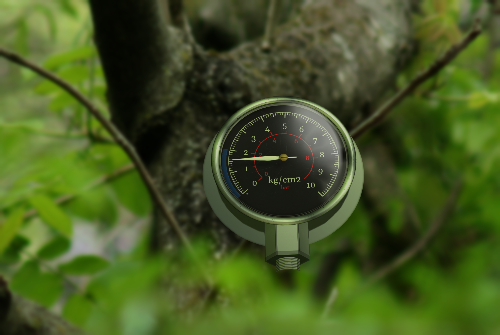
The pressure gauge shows 1.5 kg/cm²
